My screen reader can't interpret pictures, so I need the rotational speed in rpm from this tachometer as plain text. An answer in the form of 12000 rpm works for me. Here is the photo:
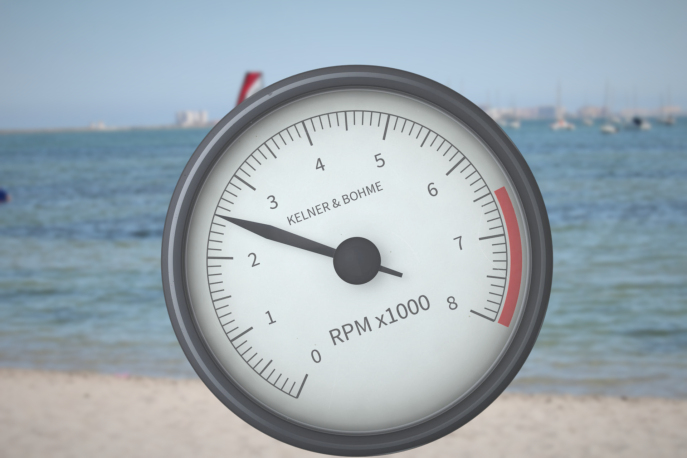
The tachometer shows 2500 rpm
